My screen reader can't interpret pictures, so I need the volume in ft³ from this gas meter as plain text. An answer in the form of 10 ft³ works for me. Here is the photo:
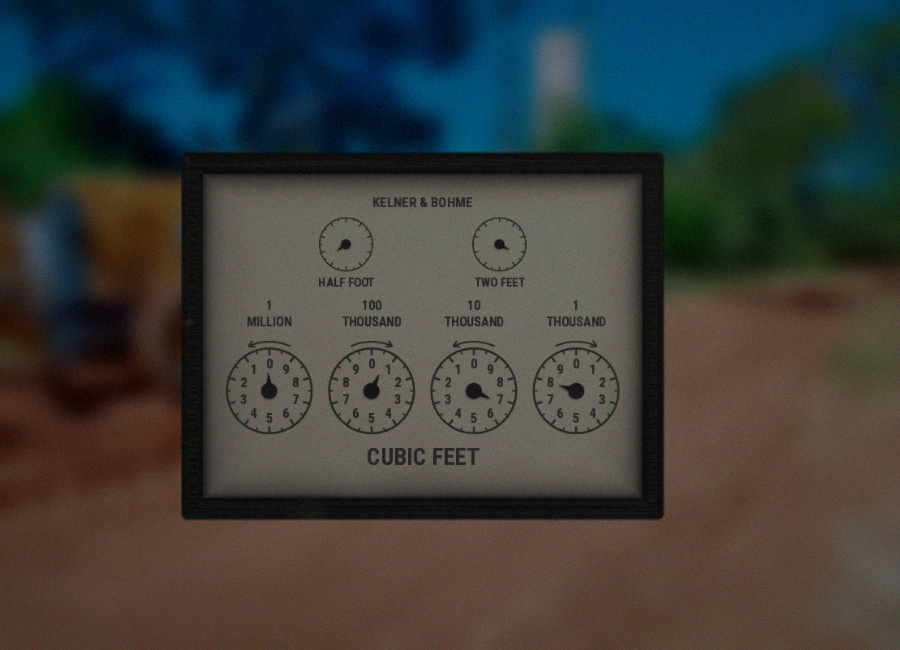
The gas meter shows 6800 ft³
